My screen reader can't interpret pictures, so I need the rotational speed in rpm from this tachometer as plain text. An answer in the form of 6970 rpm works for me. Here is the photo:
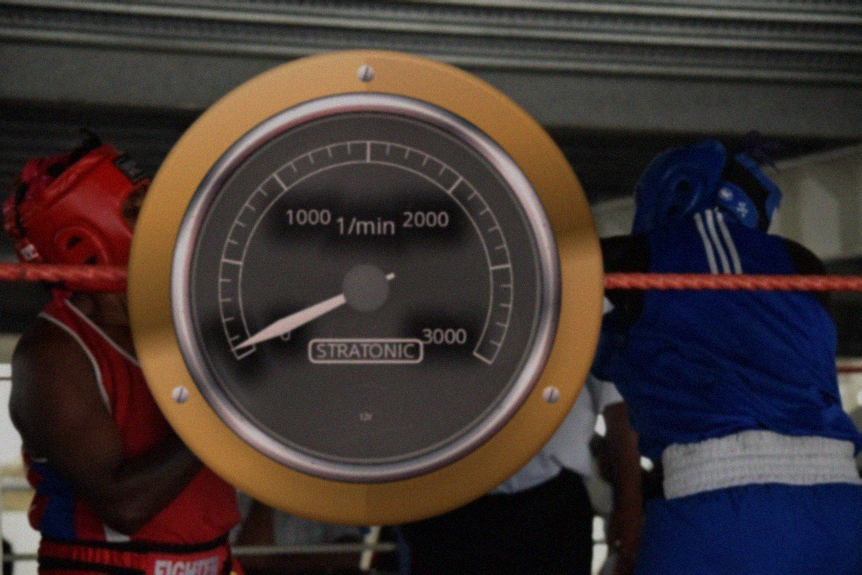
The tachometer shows 50 rpm
